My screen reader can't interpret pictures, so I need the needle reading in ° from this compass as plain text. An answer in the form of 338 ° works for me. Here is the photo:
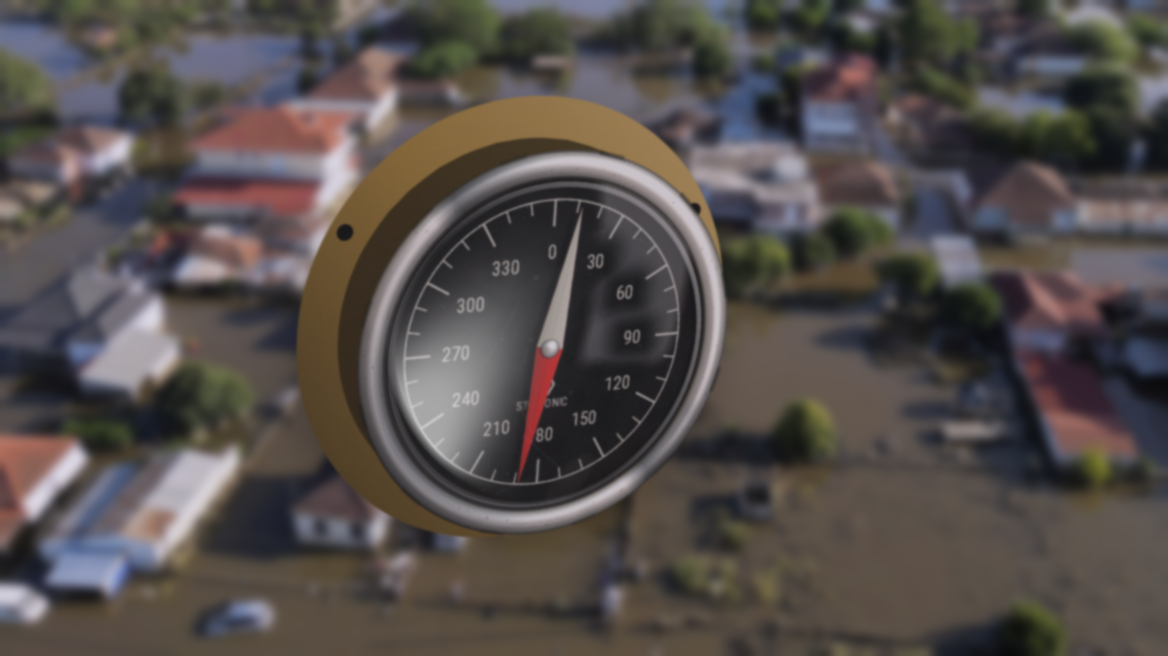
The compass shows 190 °
